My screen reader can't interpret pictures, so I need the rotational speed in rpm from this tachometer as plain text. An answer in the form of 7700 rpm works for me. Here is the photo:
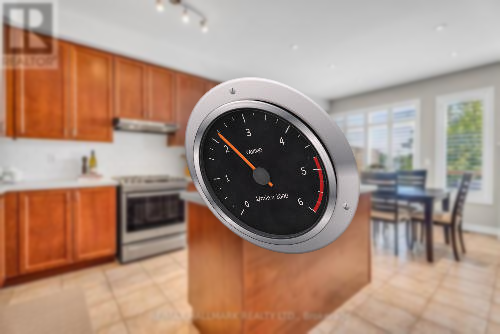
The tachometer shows 2250 rpm
